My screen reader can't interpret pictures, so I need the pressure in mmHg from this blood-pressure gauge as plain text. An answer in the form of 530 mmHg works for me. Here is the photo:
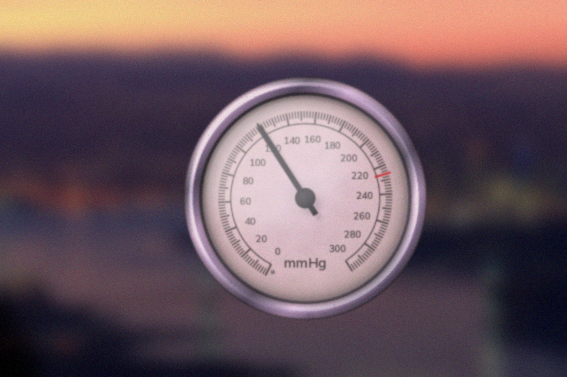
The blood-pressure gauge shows 120 mmHg
